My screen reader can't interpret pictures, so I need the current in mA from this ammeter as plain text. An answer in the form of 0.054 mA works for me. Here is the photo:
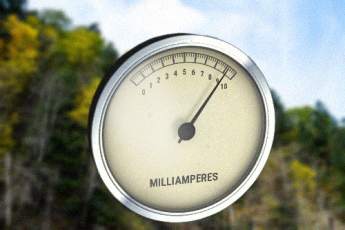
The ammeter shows 9 mA
